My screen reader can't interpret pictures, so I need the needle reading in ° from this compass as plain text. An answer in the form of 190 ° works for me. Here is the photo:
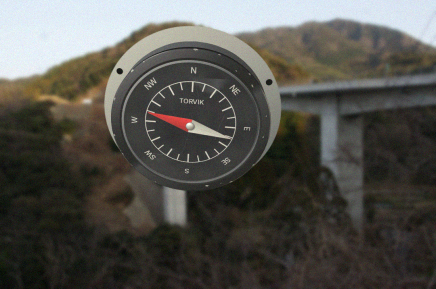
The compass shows 285 °
